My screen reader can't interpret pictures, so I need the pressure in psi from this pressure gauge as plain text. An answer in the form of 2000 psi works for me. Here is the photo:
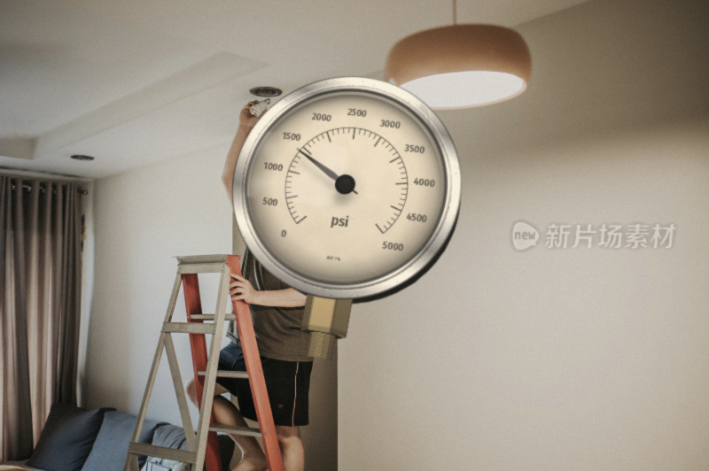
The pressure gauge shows 1400 psi
